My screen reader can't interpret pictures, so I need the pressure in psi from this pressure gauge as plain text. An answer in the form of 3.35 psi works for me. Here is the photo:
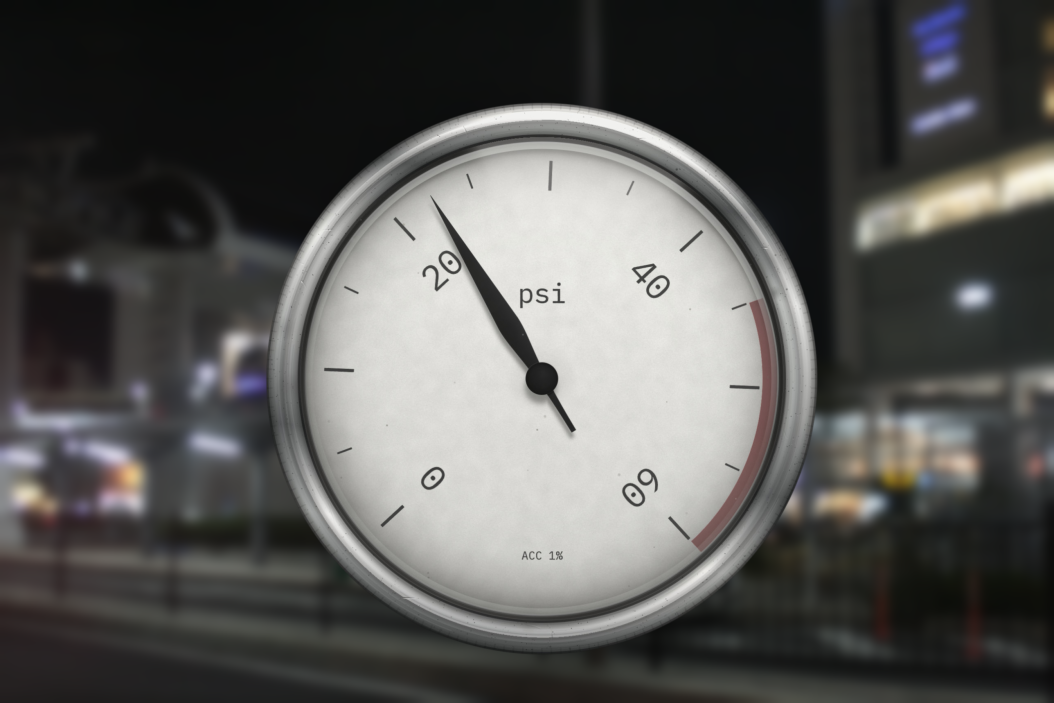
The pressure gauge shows 22.5 psi
